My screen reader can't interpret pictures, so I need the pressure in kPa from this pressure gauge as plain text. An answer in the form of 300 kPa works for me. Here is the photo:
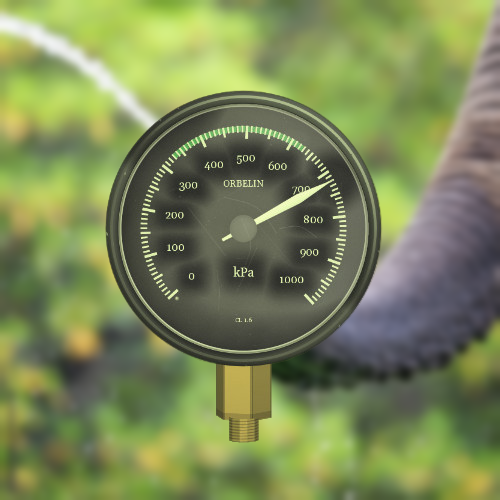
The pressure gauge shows 720 kPa
